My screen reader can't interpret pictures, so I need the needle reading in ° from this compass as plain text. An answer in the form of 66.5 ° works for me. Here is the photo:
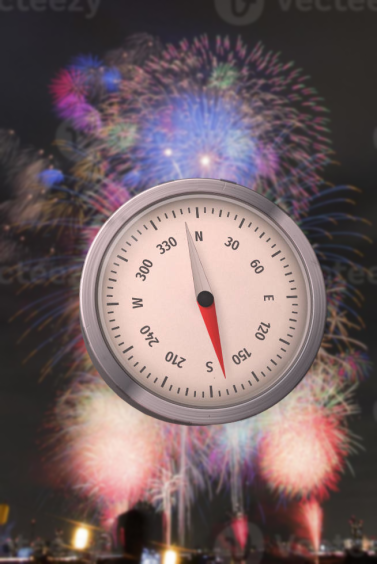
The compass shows 170 °
